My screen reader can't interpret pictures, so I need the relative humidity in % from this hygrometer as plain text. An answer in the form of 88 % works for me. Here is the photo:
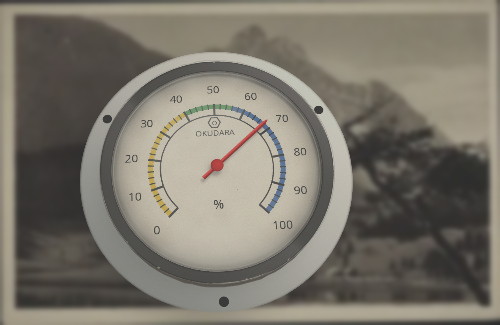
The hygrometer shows 68 %
